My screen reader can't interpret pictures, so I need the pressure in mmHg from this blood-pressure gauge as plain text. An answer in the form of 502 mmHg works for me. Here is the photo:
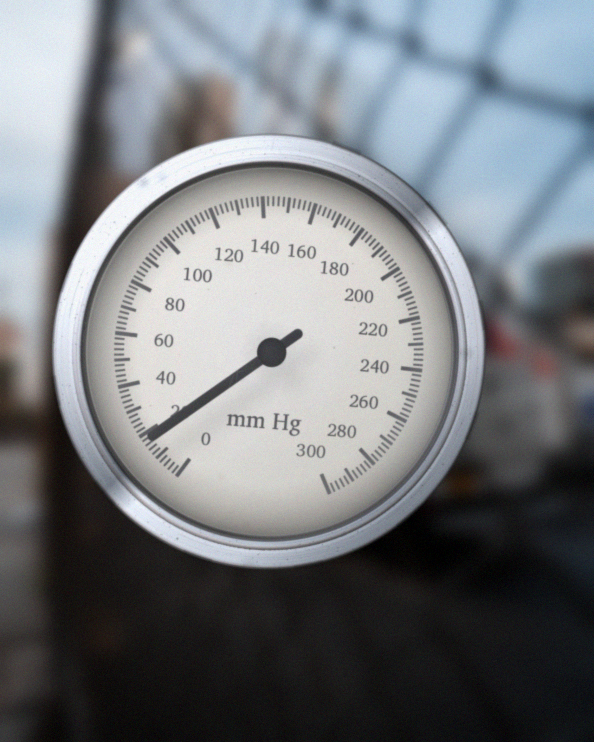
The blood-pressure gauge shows 18 mmHg
